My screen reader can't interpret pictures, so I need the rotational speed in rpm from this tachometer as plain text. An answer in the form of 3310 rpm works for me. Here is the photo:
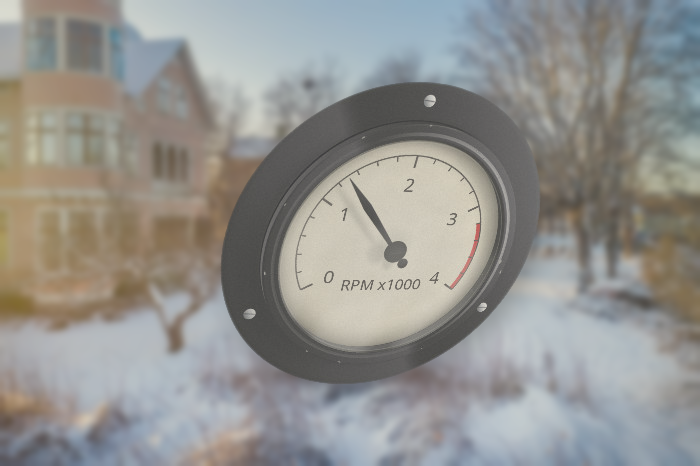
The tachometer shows 1300 rpm
